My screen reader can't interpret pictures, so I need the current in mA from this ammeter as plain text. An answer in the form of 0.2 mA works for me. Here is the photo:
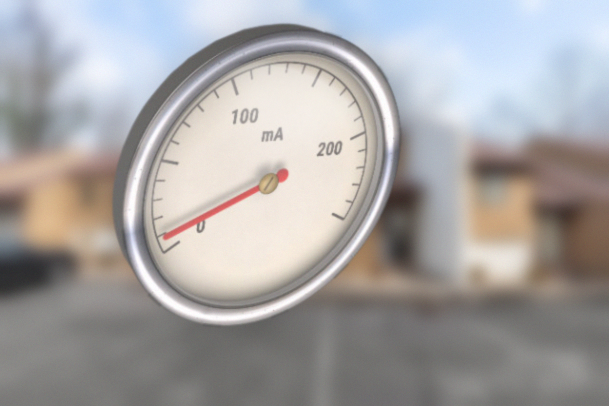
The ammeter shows 10 mA
